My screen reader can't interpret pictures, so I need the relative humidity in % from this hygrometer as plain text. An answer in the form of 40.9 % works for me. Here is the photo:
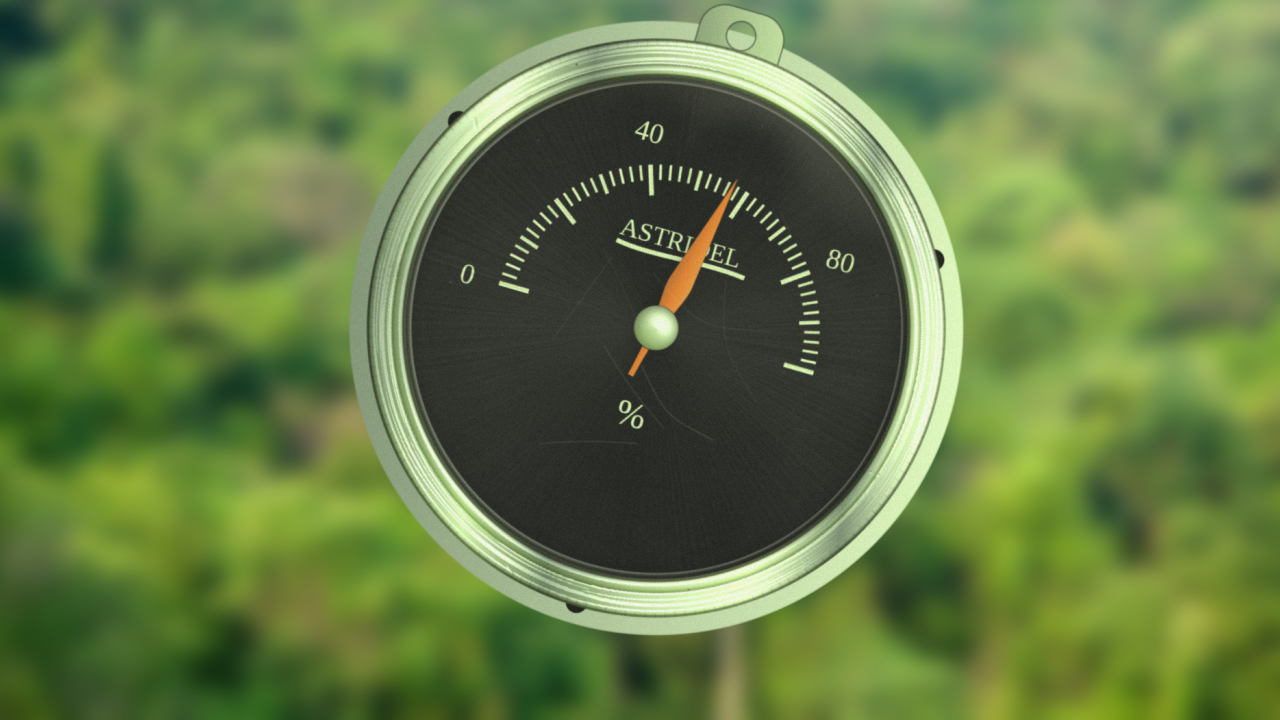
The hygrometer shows 57 %
